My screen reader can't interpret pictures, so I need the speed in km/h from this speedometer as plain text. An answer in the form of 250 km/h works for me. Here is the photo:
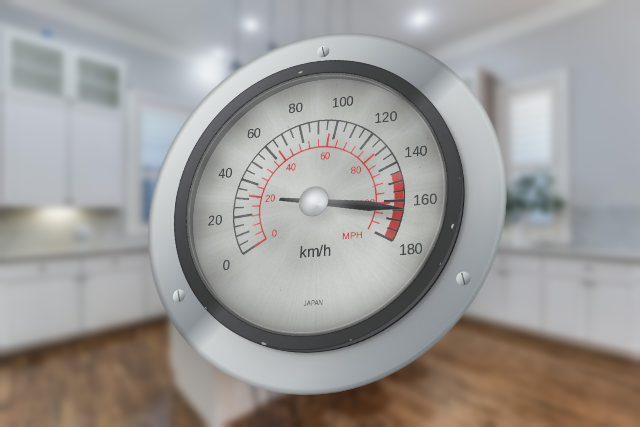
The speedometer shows 165 km/h
